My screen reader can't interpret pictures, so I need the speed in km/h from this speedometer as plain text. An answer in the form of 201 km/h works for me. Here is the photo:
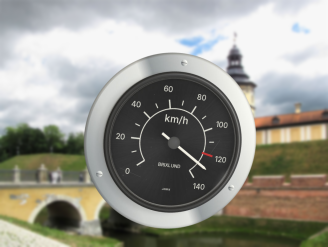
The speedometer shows 130 km/h
